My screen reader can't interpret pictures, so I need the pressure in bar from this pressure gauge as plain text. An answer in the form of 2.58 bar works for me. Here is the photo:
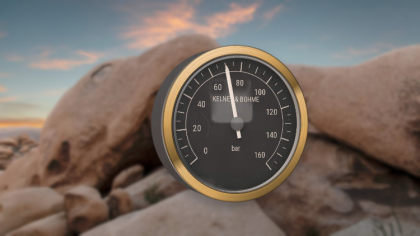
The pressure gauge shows 70 bar
